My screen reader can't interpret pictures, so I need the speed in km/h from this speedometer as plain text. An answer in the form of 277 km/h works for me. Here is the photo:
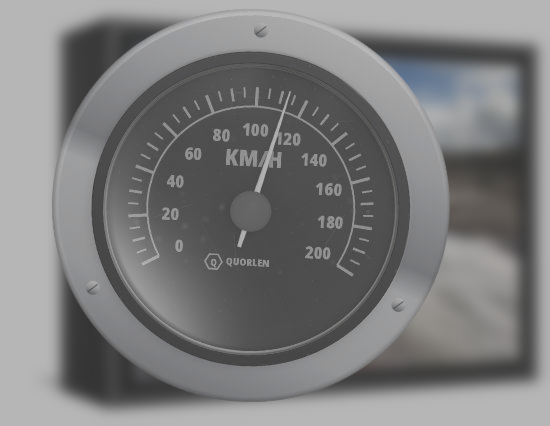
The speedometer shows 112.5 km/h
